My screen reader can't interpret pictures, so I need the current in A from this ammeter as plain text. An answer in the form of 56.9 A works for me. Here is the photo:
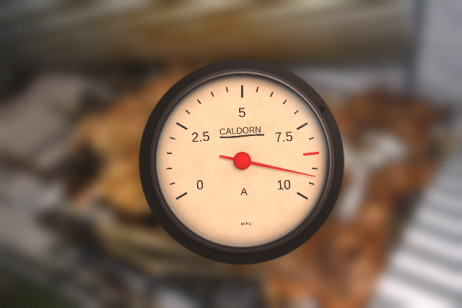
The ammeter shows 9.25 A
